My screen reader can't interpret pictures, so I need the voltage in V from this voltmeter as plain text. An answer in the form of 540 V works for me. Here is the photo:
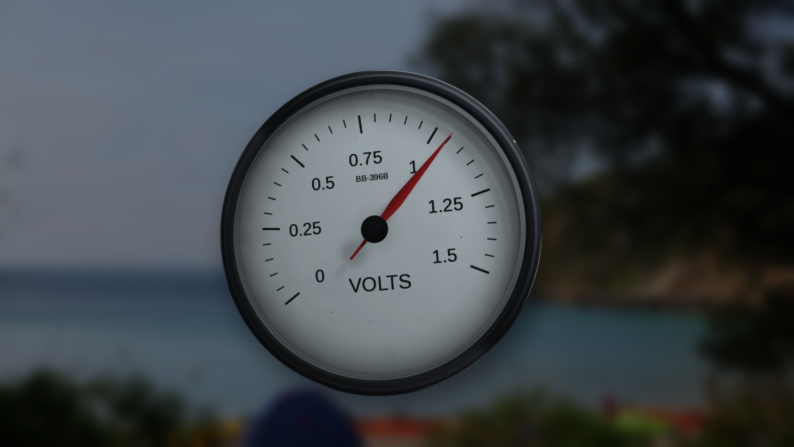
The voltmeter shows 1.05 V
